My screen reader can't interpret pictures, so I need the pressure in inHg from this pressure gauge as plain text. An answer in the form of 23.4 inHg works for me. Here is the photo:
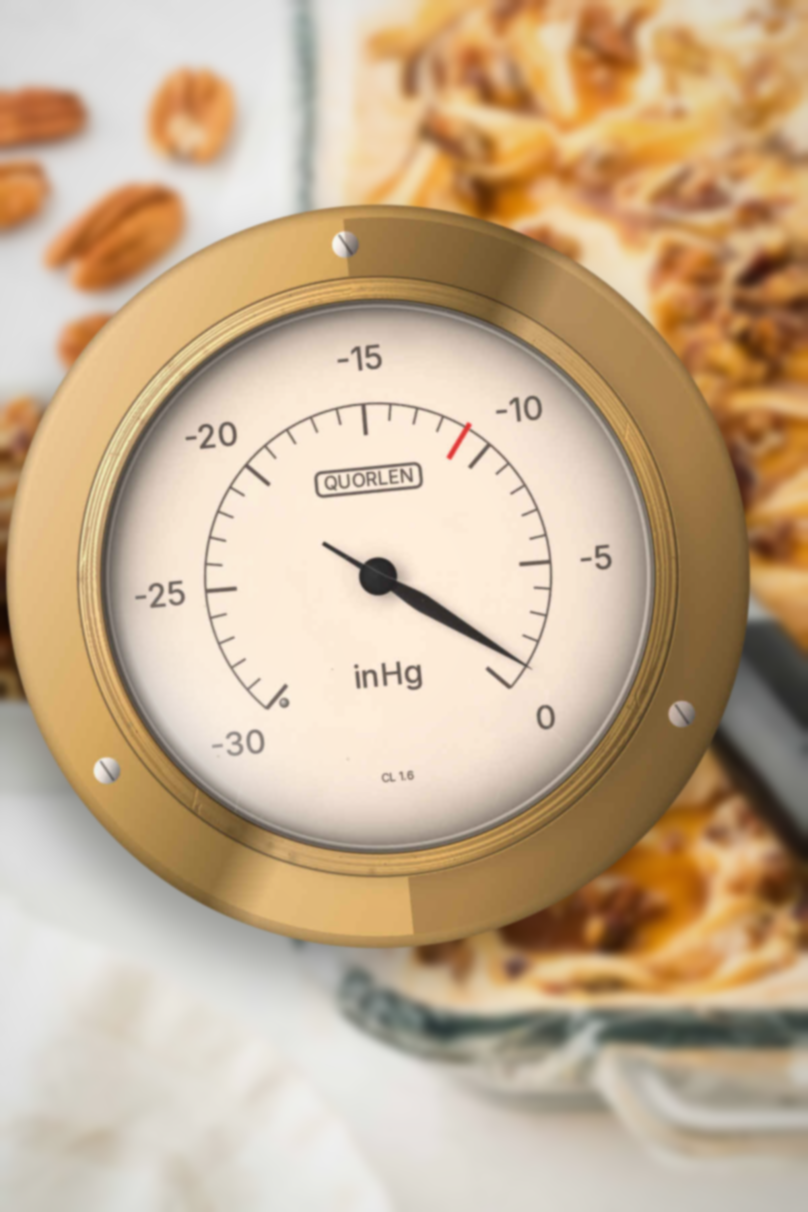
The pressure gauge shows -1 inHg
